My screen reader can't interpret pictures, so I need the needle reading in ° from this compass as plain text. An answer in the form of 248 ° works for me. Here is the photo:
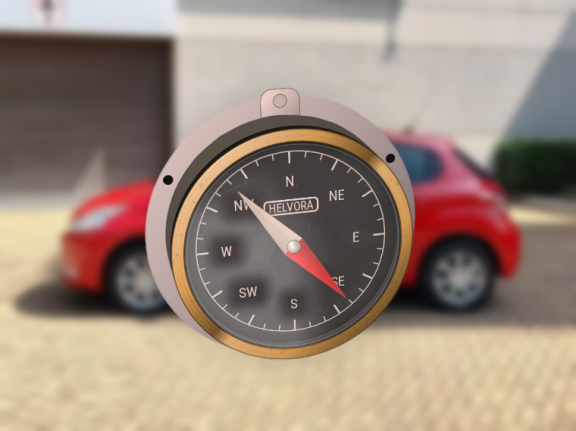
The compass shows 140 °
